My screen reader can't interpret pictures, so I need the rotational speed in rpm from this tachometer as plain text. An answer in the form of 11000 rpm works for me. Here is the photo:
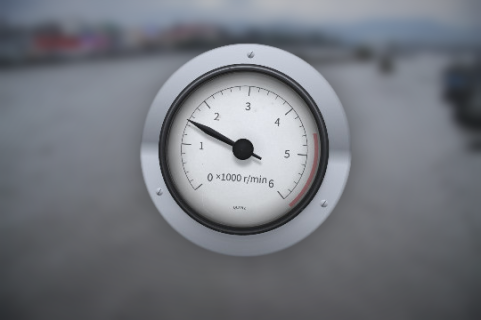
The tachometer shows 1500 rpm
